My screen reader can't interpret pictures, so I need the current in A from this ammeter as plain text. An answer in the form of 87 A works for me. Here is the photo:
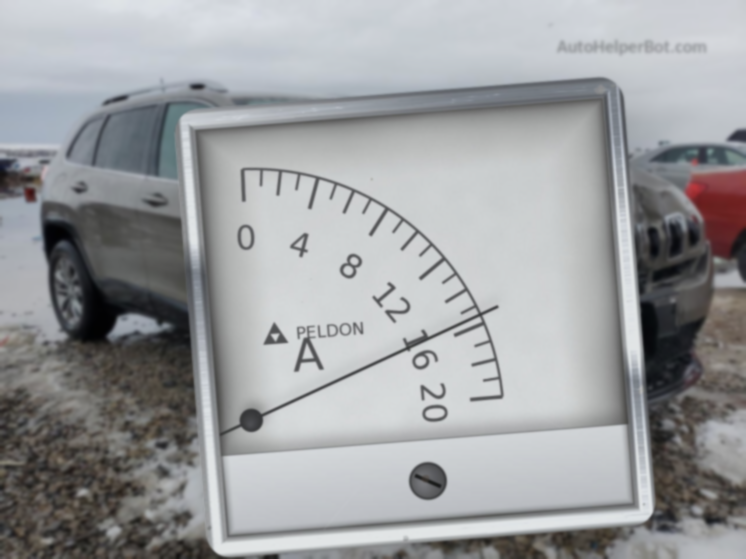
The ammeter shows 15.5 A
